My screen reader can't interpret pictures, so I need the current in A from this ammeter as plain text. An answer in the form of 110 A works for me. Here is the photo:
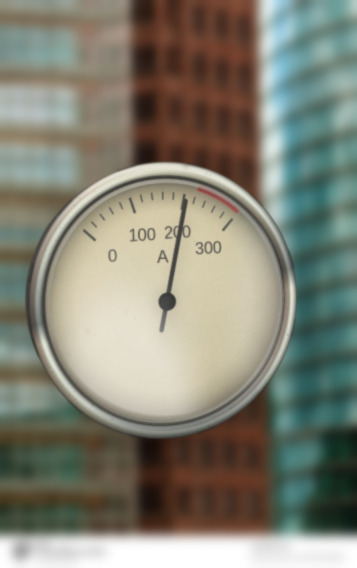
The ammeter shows 200 A
